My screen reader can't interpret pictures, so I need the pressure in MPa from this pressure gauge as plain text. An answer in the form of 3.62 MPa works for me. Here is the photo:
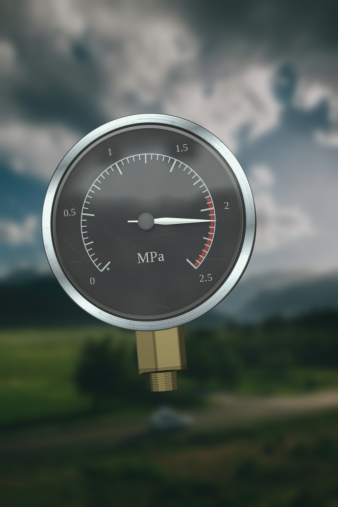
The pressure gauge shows 2.1 MPa
